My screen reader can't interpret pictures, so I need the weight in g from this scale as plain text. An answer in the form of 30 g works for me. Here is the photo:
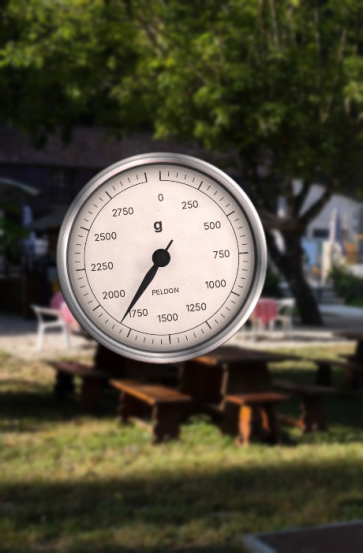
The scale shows 1825 g
